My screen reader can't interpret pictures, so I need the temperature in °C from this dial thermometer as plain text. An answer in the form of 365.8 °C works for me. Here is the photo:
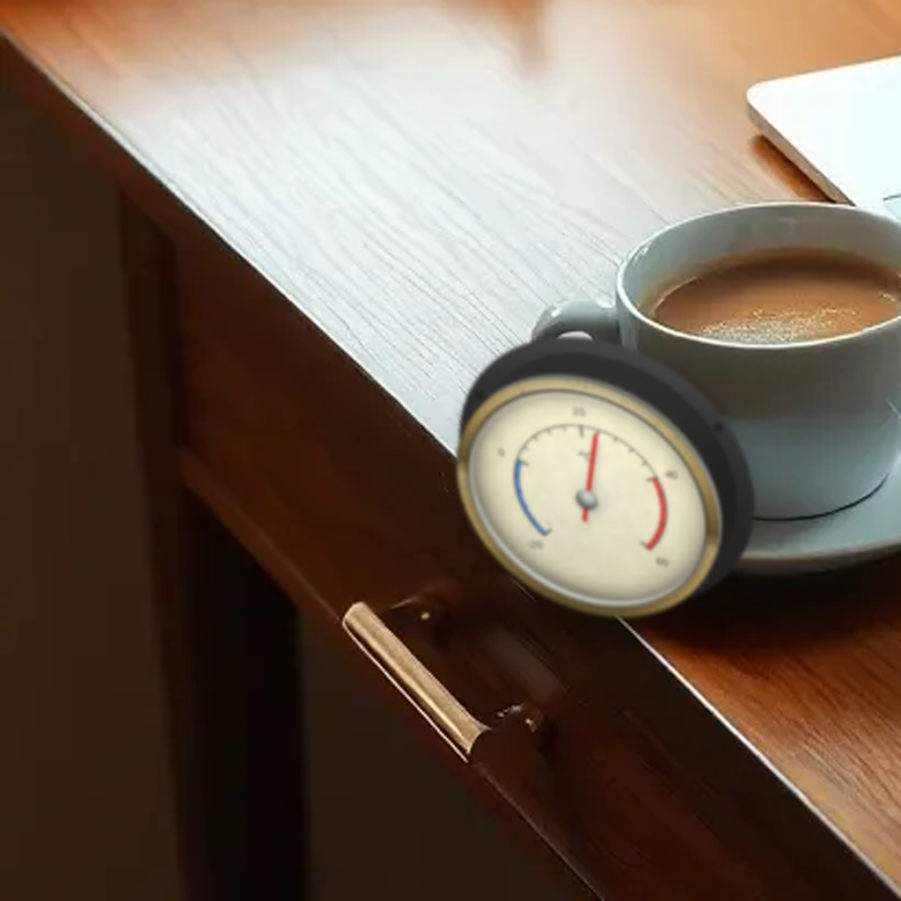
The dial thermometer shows 24 °C
